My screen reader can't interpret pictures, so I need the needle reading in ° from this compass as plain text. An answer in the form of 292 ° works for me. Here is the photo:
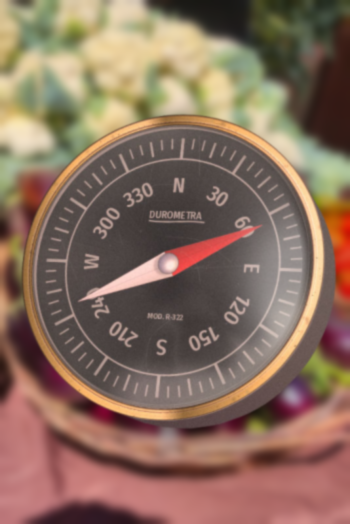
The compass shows 65 °
